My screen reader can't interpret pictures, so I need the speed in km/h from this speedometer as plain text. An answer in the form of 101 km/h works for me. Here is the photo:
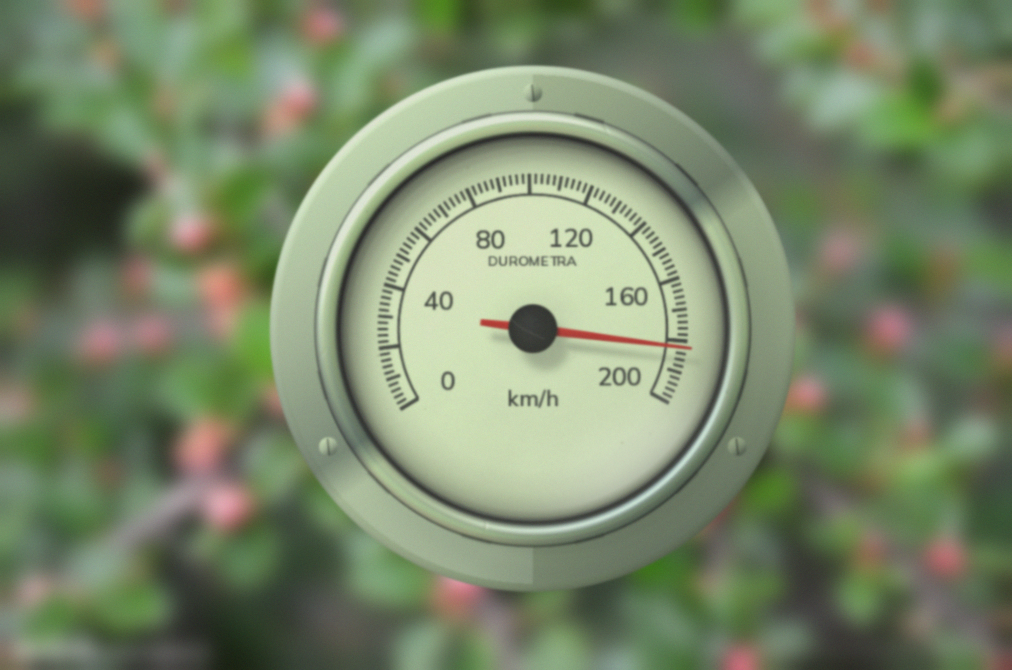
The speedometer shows 182 km/h
